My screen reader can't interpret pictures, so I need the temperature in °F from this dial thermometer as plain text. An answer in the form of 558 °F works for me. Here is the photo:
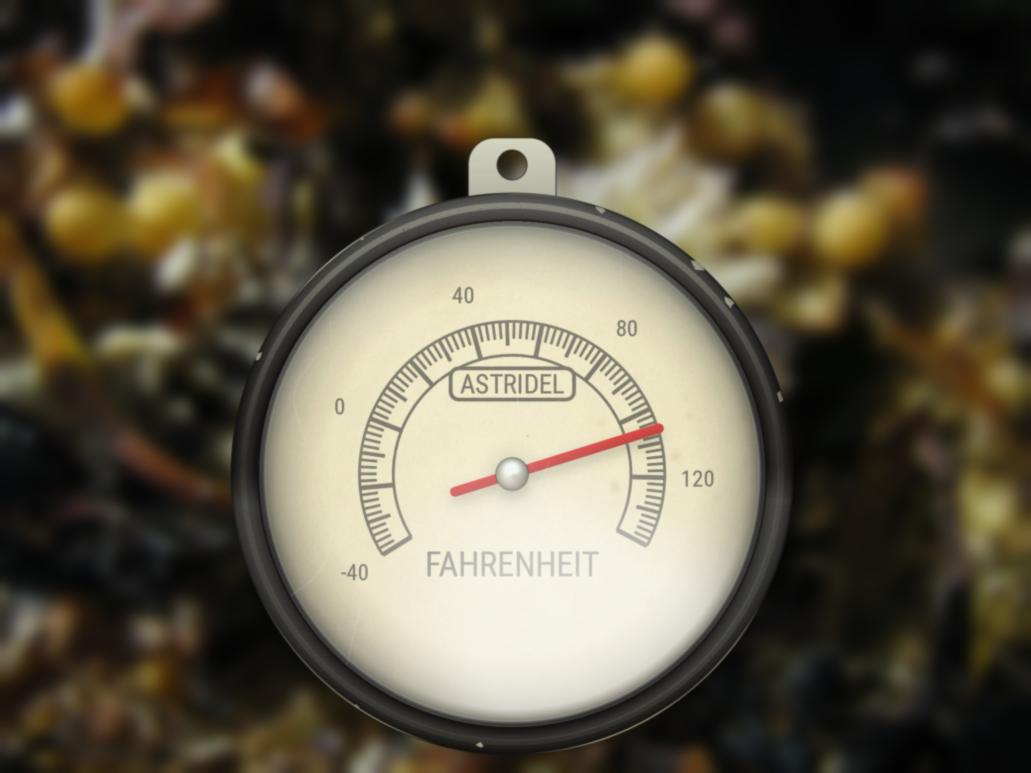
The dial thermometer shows 106 °F
